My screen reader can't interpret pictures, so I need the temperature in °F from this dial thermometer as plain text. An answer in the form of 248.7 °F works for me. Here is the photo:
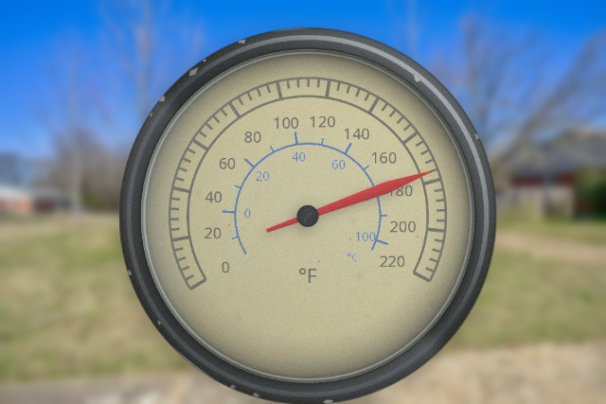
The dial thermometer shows 176 °F
